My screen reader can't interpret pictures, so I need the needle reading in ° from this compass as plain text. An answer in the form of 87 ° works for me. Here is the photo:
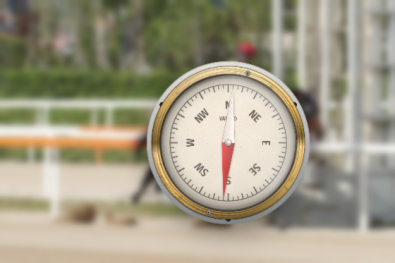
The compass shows 185 °
